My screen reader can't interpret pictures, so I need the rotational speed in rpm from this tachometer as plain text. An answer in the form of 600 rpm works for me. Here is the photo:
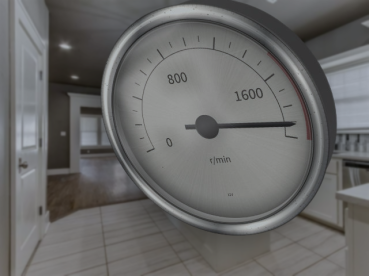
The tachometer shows 1900 rpm
